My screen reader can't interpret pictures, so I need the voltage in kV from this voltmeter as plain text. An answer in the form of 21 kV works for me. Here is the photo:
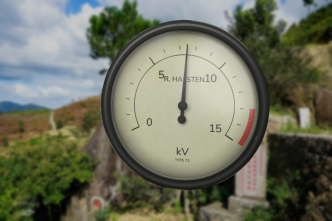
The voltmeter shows 7.5 kV
